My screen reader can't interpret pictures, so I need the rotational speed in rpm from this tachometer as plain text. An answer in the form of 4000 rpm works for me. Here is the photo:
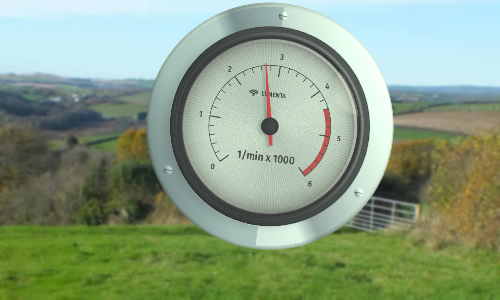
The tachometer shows 2700 rpm
